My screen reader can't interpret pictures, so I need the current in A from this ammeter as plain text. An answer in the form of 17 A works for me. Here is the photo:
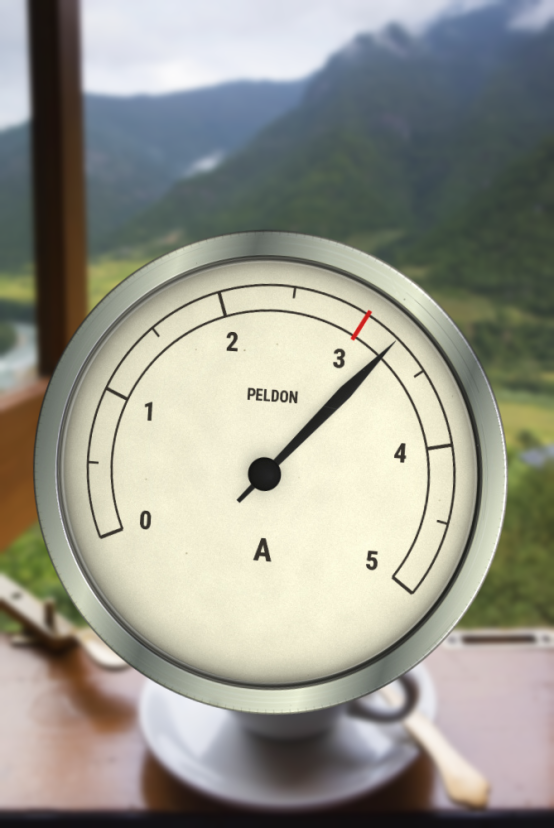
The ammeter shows 3.25 A
